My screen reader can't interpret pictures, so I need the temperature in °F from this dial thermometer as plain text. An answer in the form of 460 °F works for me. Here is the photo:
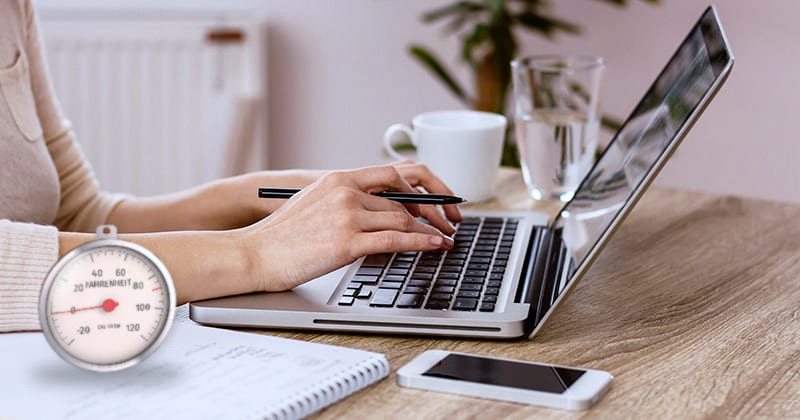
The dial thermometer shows 0 °F
